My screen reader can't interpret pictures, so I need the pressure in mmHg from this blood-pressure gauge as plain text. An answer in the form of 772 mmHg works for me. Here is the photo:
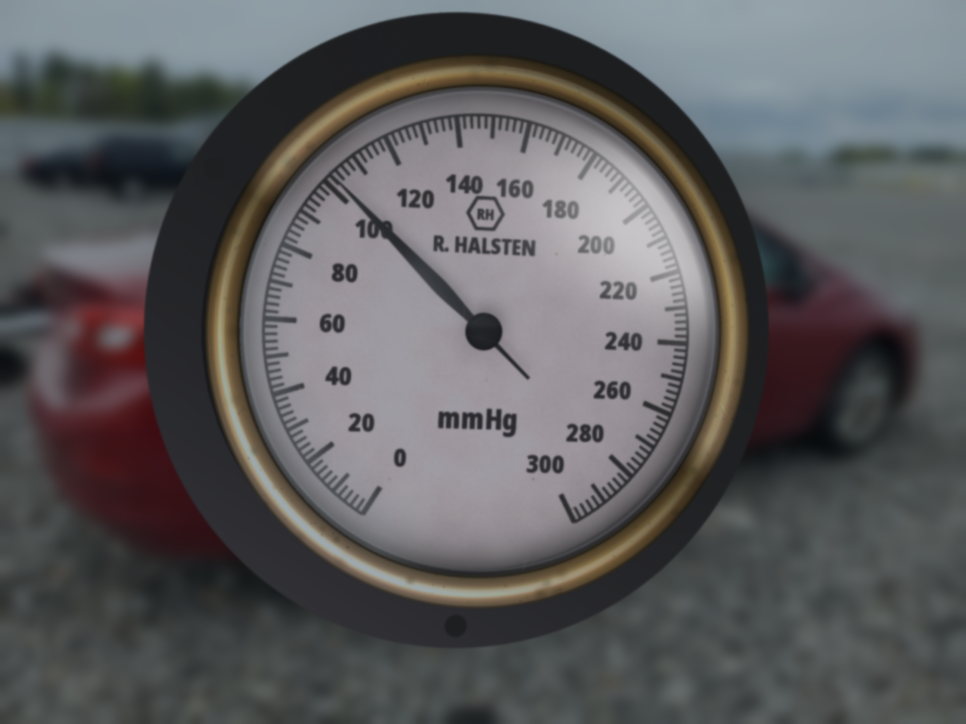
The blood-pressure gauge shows 102 mmHg
